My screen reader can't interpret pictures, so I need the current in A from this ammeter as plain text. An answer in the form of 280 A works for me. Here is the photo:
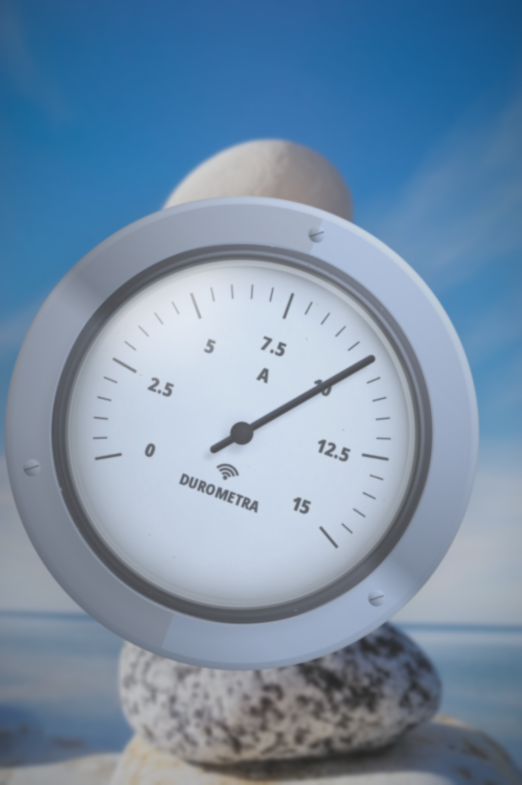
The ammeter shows 10 A
